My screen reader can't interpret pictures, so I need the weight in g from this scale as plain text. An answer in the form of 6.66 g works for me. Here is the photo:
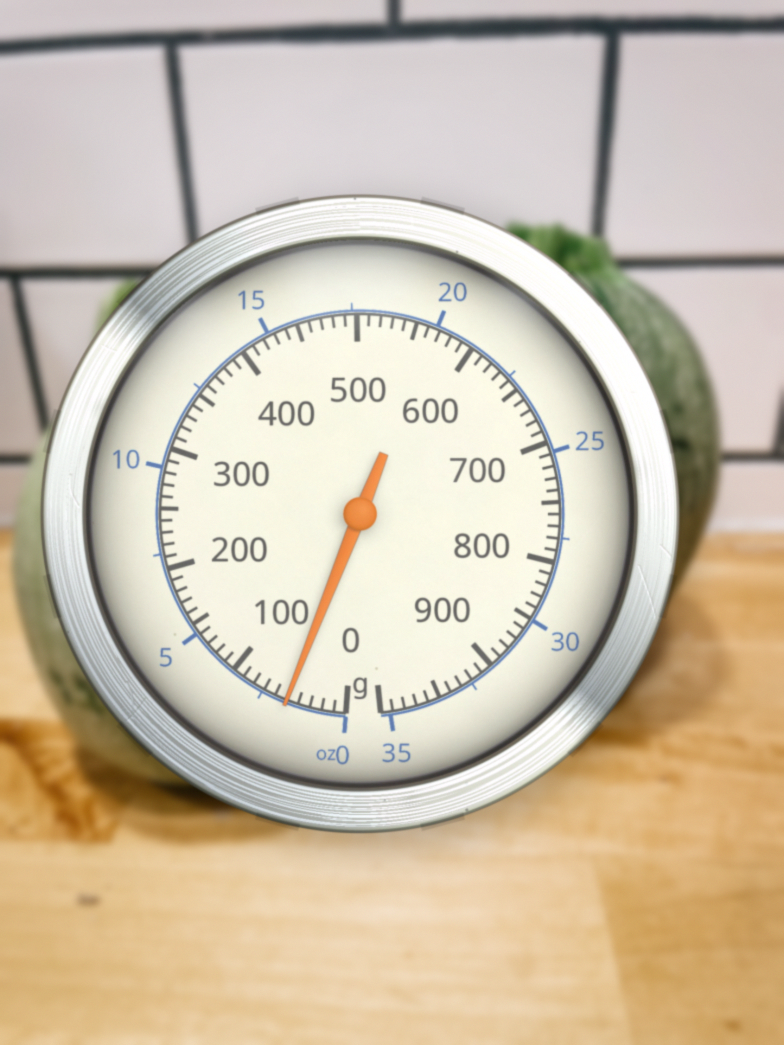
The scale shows 50 g
